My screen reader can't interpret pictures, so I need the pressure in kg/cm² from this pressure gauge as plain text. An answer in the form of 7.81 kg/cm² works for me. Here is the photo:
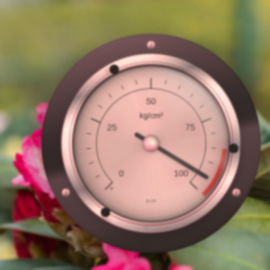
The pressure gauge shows 95 kg/cm²
